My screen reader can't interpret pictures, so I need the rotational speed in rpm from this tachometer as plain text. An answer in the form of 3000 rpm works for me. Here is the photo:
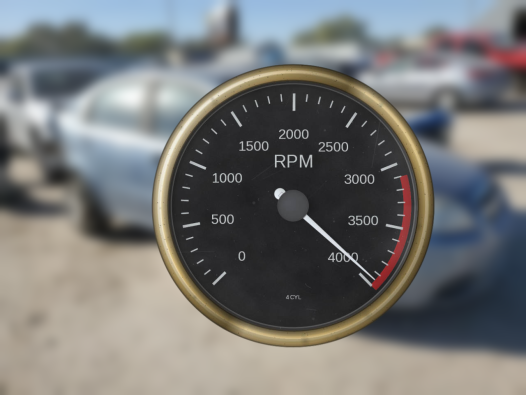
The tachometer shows 3950 rpm
